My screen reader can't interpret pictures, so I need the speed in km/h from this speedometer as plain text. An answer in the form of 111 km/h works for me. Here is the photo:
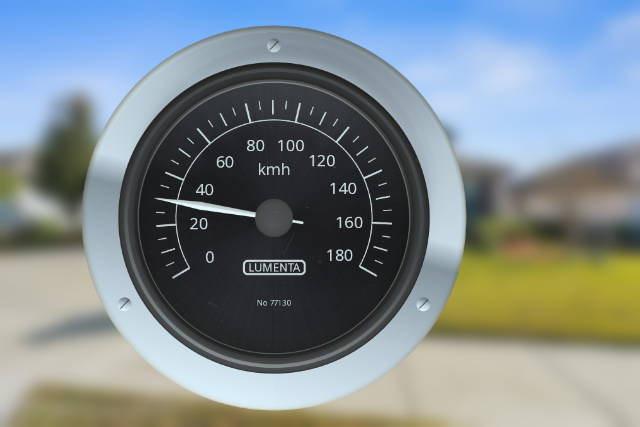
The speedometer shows 30 km/h
